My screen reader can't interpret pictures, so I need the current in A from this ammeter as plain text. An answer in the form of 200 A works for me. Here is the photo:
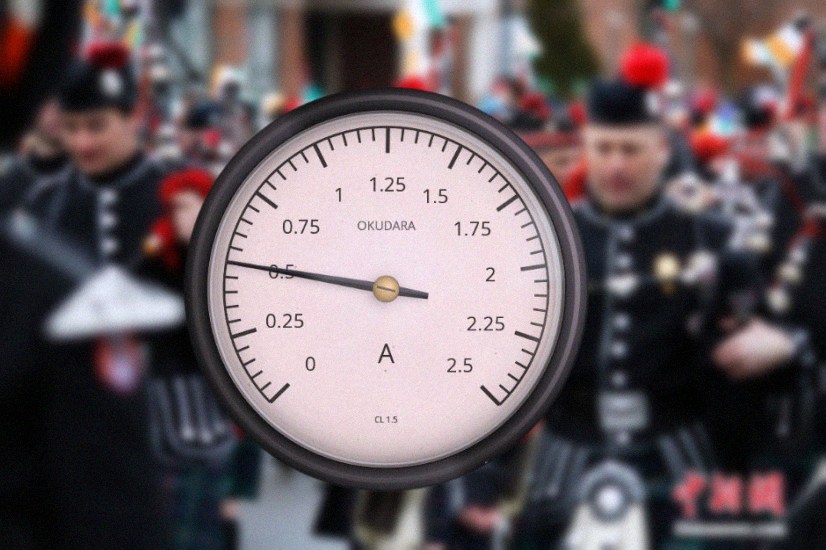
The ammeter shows 0.5 A
